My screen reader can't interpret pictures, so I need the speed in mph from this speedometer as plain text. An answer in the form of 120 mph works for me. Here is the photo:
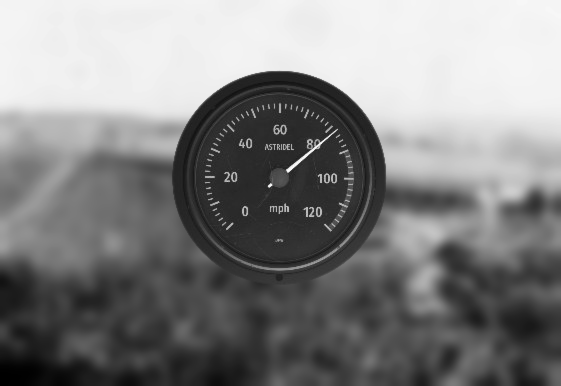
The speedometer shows 82 mph
